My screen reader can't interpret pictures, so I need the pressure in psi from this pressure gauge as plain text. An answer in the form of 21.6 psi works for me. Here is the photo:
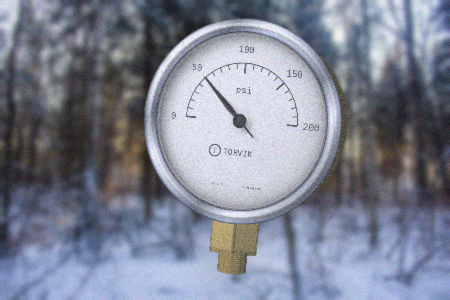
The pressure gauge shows 50 psi
